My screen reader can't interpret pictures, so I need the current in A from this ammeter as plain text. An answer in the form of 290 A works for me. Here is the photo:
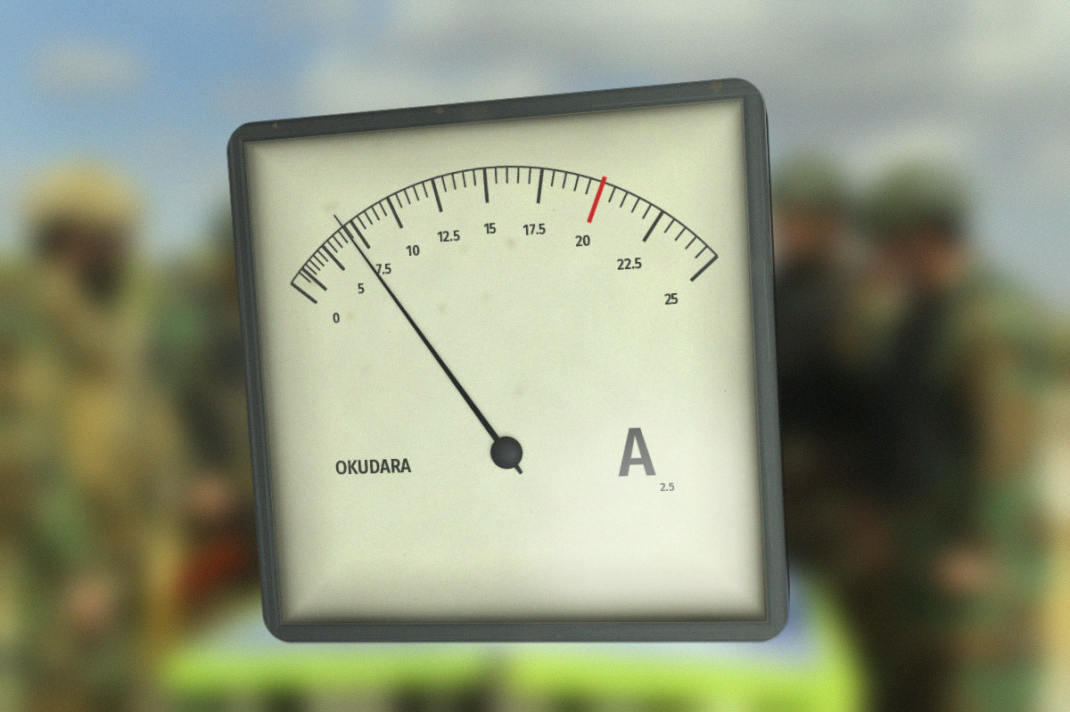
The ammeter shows 7 A
